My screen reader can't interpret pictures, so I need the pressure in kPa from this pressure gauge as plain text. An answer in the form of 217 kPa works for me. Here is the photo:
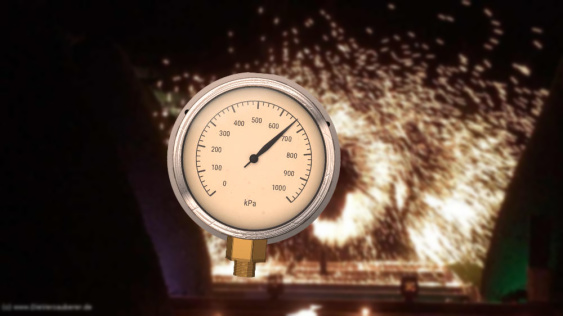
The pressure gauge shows 660 kPa
